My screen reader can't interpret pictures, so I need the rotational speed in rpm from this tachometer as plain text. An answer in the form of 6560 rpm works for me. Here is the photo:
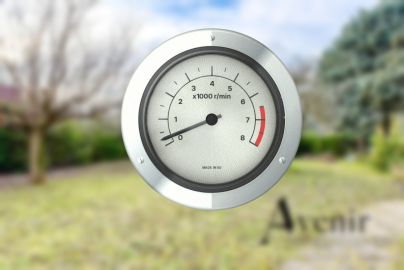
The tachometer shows 250 rpm
